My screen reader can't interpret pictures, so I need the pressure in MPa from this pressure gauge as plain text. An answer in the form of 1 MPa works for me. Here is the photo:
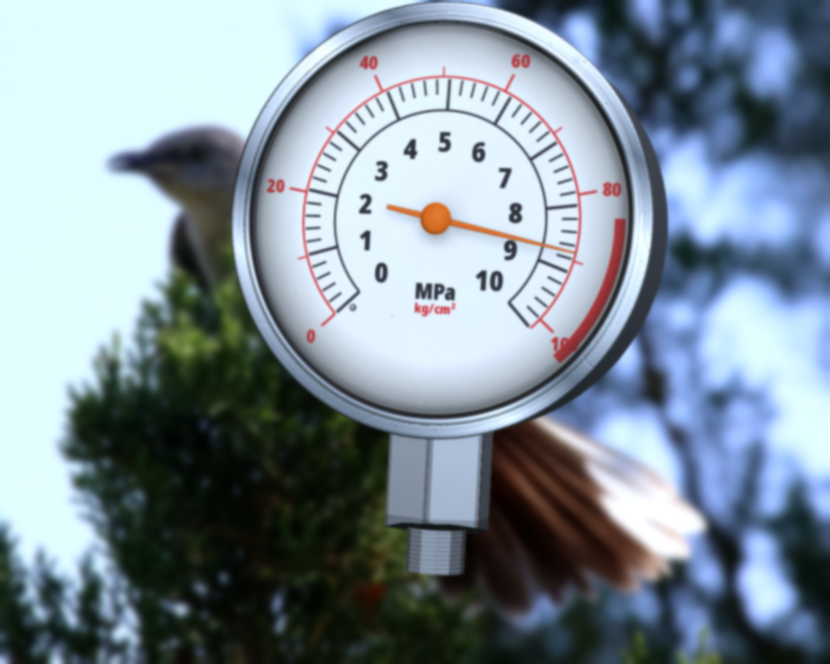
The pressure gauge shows 8.7 MPa
